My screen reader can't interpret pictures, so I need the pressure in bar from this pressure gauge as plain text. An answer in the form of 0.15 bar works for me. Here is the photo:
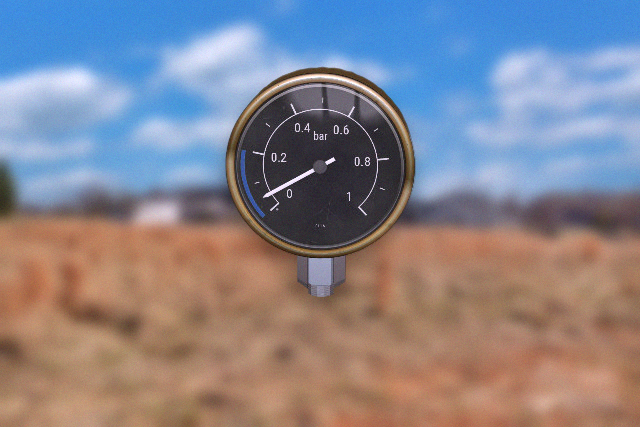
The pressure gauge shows 0.05 bar
